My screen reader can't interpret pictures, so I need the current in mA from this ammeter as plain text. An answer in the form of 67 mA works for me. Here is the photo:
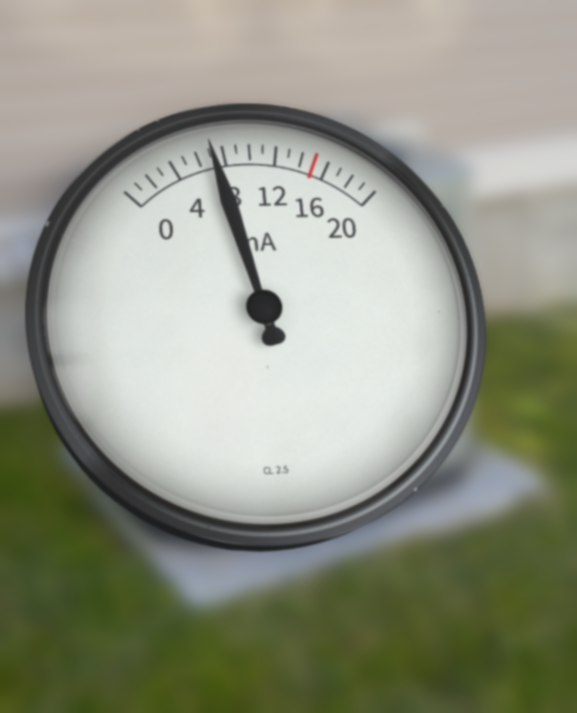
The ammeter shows 7 mA
